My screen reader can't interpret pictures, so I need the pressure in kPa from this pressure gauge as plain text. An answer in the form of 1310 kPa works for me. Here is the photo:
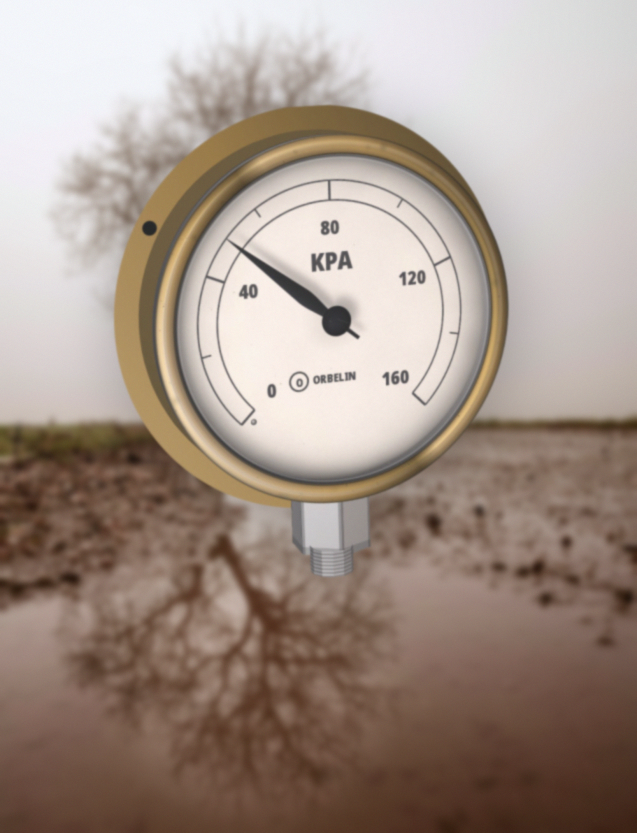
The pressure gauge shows 50 kPa
